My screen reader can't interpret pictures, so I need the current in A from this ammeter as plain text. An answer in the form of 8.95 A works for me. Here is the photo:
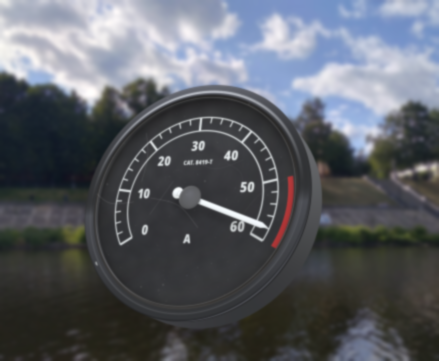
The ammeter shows 58 A
